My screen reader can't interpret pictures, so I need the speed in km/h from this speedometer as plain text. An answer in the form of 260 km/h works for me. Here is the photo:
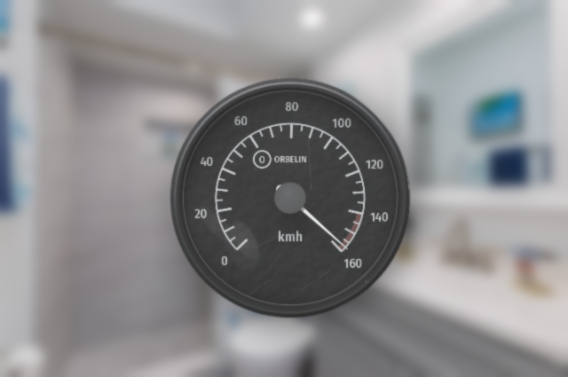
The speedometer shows 157.5 km/h
